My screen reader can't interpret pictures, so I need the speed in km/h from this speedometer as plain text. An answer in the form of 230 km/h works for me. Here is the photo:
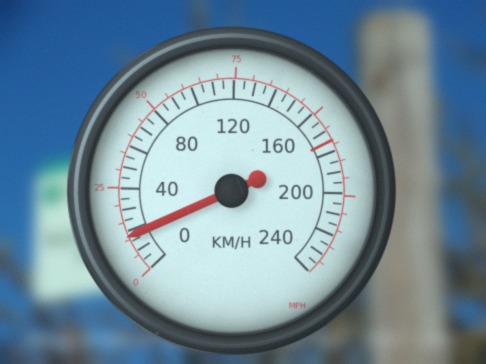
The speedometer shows 17.5 km/h
